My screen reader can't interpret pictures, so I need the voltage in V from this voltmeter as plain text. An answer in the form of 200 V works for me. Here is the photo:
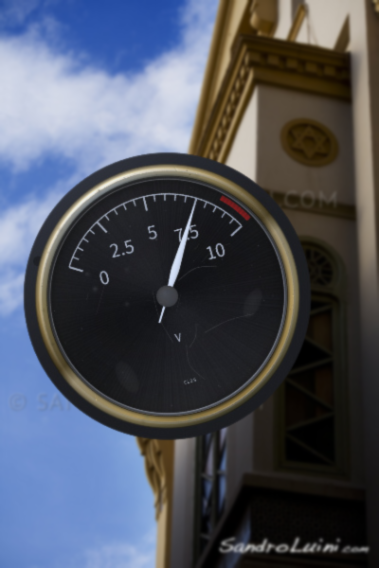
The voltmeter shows 7.5 V
